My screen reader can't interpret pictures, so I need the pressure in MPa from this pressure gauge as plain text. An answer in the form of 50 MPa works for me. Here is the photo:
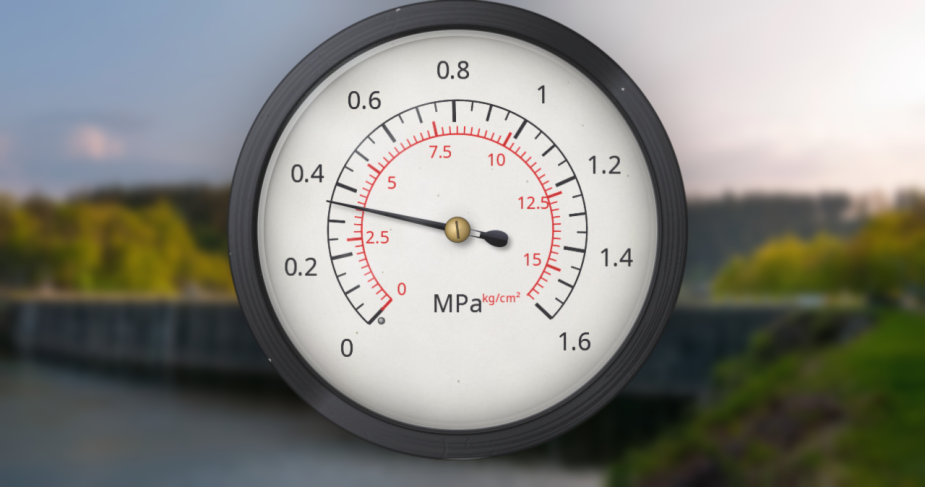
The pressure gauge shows 0.35 MPa
